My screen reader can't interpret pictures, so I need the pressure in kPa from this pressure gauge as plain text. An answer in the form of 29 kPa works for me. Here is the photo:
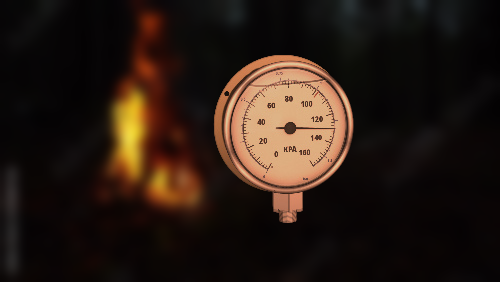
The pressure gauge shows 130 kPa
